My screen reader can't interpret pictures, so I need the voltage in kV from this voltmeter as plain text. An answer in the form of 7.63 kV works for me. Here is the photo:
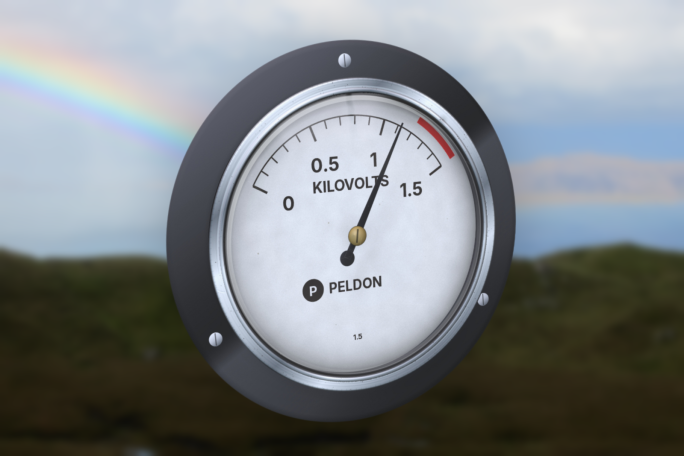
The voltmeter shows 1.1 kV
